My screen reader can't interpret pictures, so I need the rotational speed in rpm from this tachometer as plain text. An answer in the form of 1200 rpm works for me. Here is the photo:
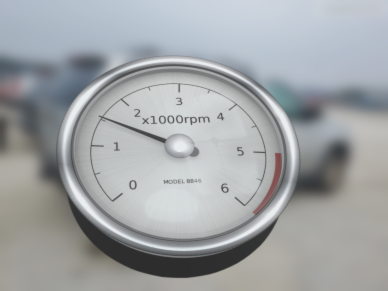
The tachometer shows 1500 rpm
